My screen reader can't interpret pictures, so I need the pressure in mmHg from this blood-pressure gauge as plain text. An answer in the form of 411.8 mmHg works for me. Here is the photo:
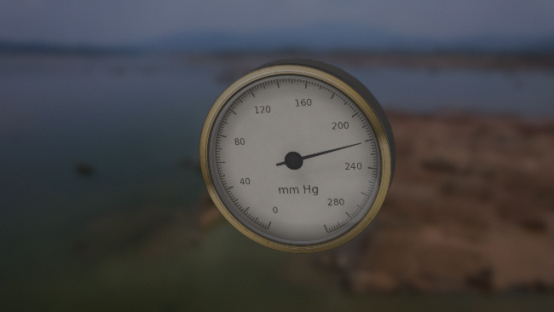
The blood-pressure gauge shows 220 mmHg
